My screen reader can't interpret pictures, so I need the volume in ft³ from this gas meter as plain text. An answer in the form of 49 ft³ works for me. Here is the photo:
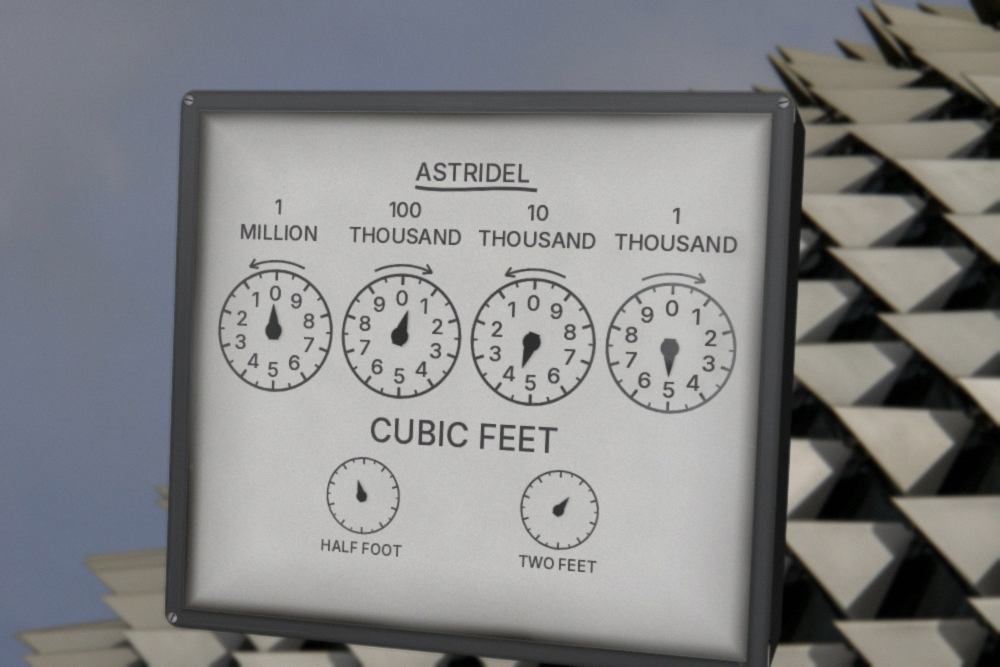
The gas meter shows 4500 ft³
